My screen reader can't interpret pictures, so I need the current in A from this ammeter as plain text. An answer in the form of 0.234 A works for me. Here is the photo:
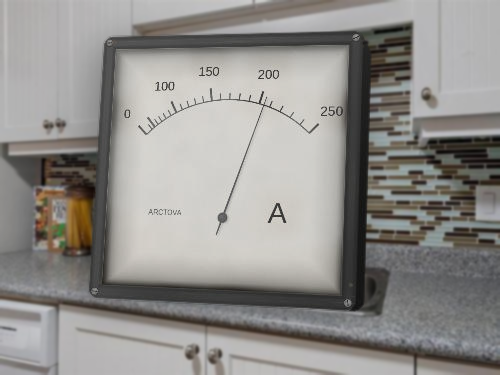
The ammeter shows 205 A
